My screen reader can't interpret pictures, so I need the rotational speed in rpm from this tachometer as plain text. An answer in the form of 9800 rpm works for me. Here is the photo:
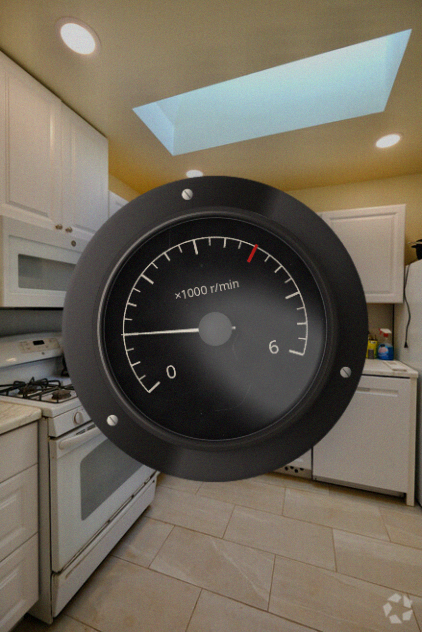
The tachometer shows 1000 rpm
